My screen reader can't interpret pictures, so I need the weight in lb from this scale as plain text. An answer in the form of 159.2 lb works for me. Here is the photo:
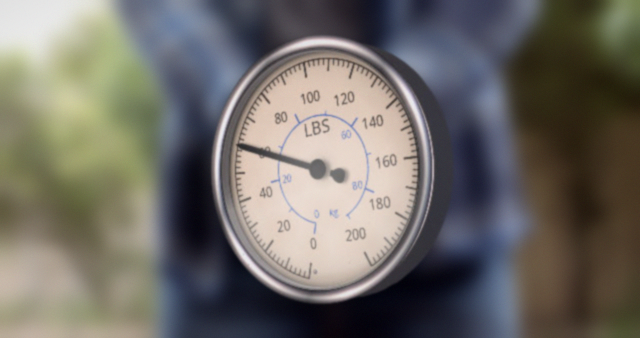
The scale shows 60 lb
